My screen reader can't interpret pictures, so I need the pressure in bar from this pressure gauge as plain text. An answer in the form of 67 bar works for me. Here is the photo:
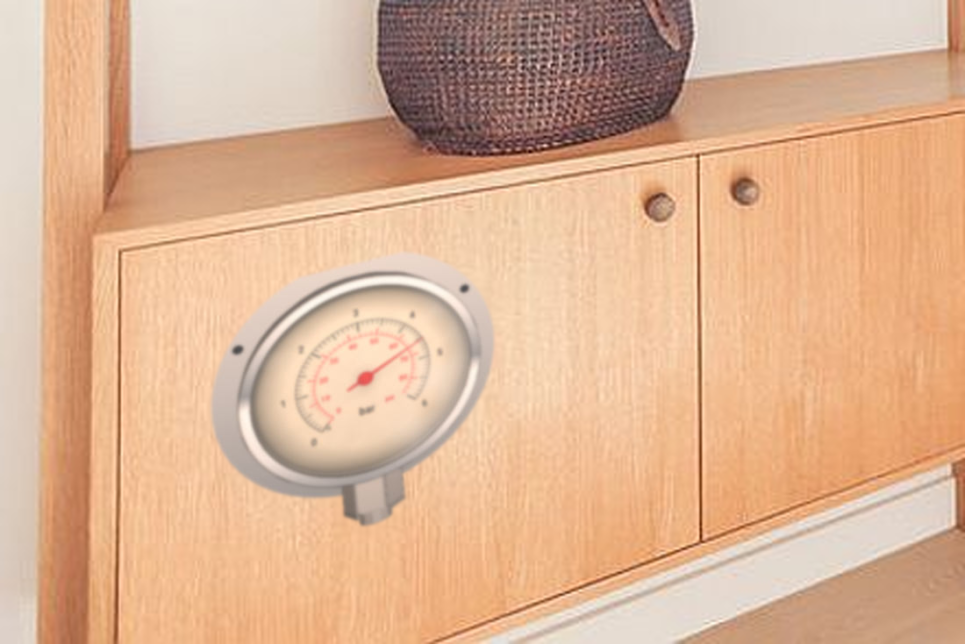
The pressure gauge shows 4.5 bar
